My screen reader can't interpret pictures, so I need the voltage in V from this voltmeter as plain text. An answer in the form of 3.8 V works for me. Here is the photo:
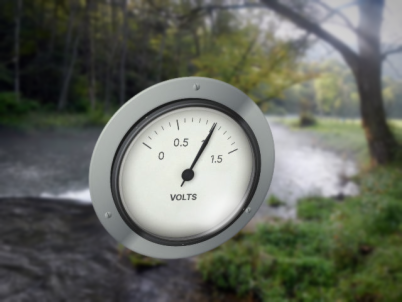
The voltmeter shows 1 V
